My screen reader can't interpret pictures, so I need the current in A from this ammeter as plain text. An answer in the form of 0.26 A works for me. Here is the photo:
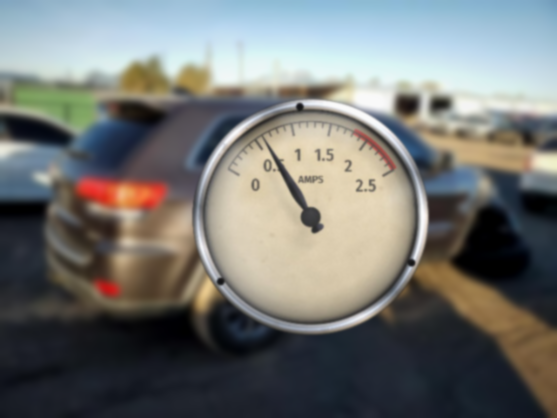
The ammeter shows 0.6 A
